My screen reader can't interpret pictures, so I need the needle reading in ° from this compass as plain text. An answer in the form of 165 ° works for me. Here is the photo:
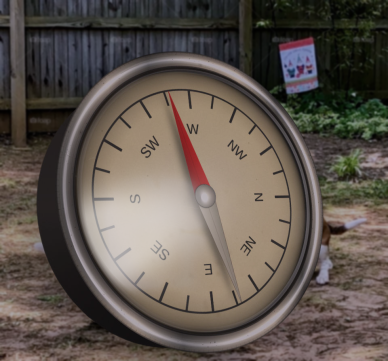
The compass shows 255 °
